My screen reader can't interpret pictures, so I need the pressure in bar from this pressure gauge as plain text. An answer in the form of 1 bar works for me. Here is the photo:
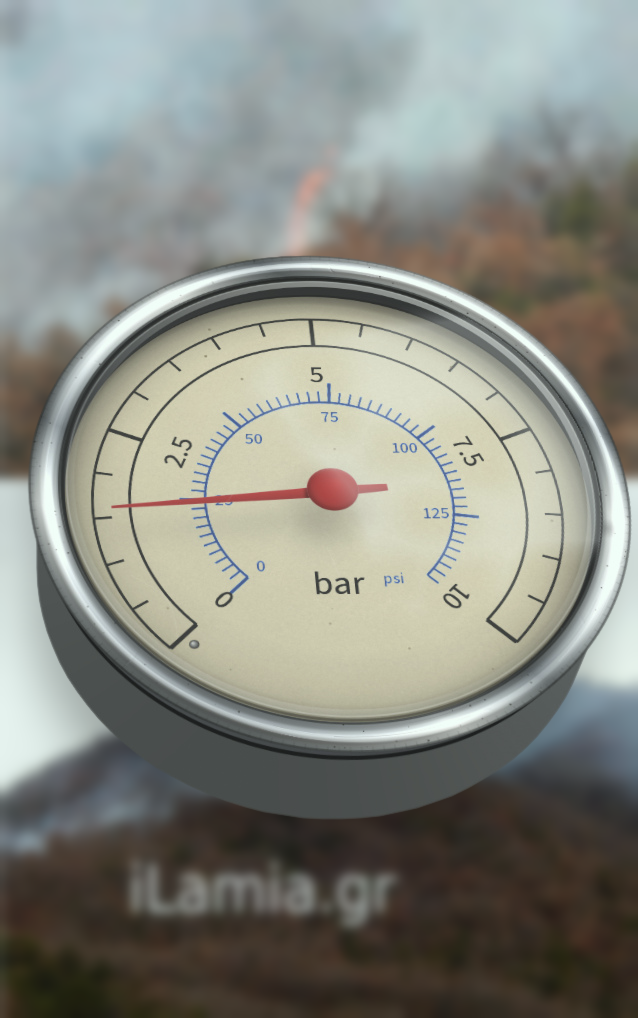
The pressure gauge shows 1.5 bar
